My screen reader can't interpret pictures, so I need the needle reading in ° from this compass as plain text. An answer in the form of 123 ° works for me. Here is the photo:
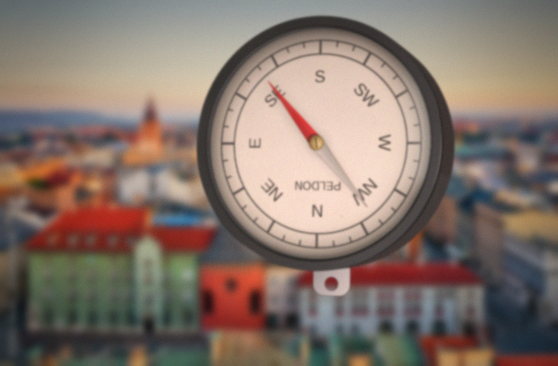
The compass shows 140 °
